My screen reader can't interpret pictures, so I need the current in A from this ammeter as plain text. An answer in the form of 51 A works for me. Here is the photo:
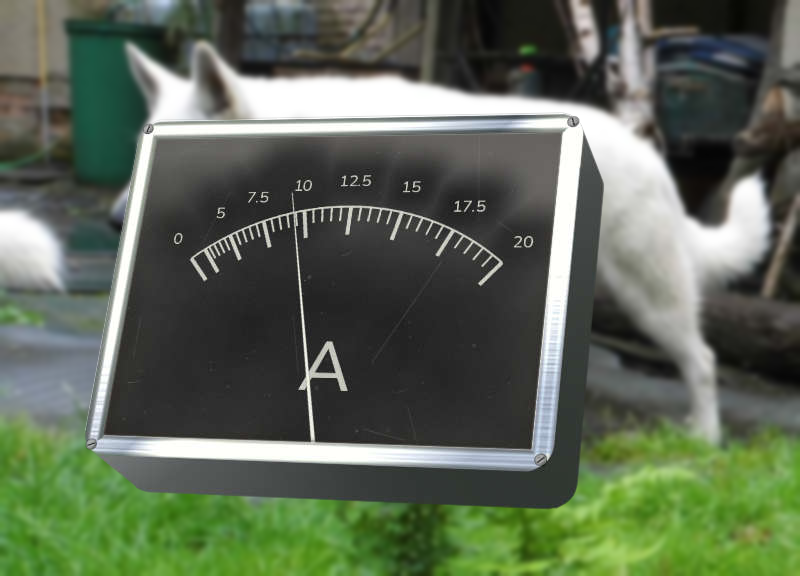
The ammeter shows 9.5 A
